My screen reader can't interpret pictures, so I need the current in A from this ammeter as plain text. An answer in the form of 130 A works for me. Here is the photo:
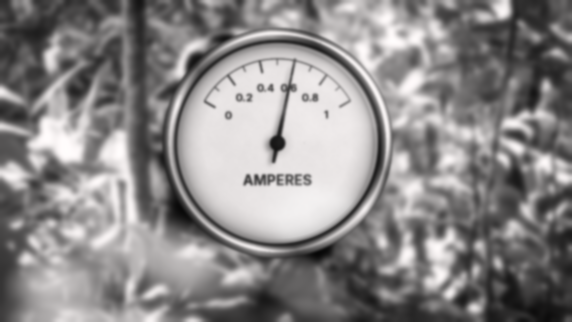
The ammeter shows 0.6 A
